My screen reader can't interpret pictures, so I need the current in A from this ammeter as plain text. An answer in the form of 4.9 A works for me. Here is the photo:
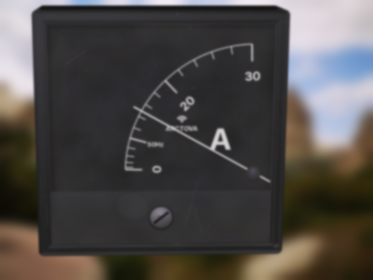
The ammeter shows 15 A
